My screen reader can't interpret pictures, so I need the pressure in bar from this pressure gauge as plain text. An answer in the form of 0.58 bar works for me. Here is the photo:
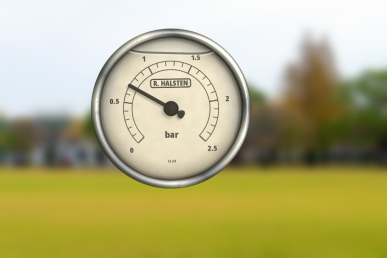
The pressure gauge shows 0.7 bar
